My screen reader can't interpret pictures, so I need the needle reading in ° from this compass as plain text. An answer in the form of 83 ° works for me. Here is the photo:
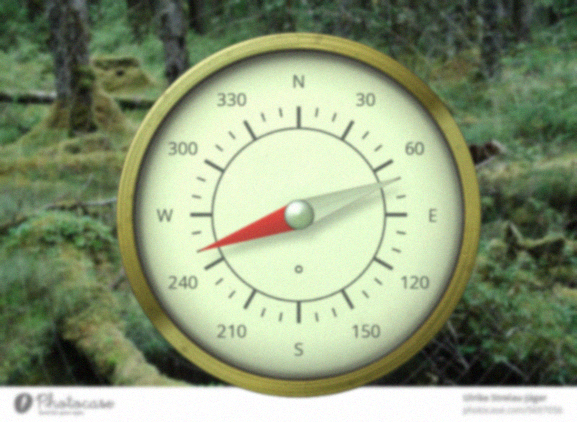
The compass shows 250 °
